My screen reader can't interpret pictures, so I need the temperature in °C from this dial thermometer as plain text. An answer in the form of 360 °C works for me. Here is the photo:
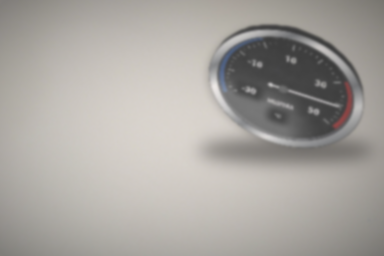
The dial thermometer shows 40 °C
